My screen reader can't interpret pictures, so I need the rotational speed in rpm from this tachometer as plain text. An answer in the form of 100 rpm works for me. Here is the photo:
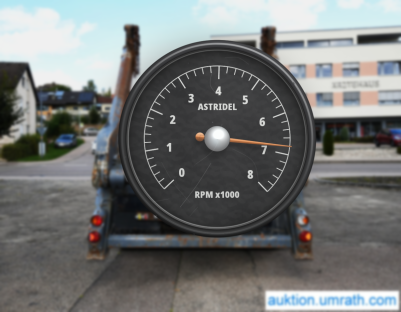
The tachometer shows 6800 rpm
